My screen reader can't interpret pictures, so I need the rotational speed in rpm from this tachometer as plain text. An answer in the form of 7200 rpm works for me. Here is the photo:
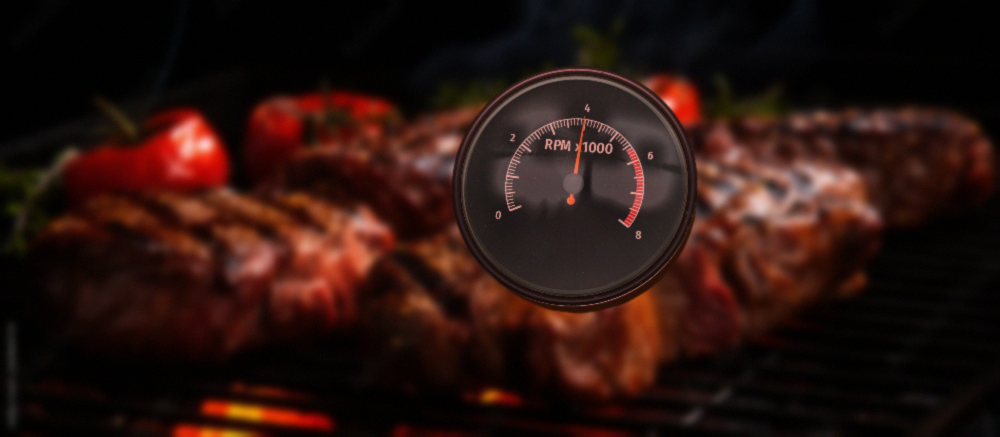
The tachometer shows 4000 rpm
